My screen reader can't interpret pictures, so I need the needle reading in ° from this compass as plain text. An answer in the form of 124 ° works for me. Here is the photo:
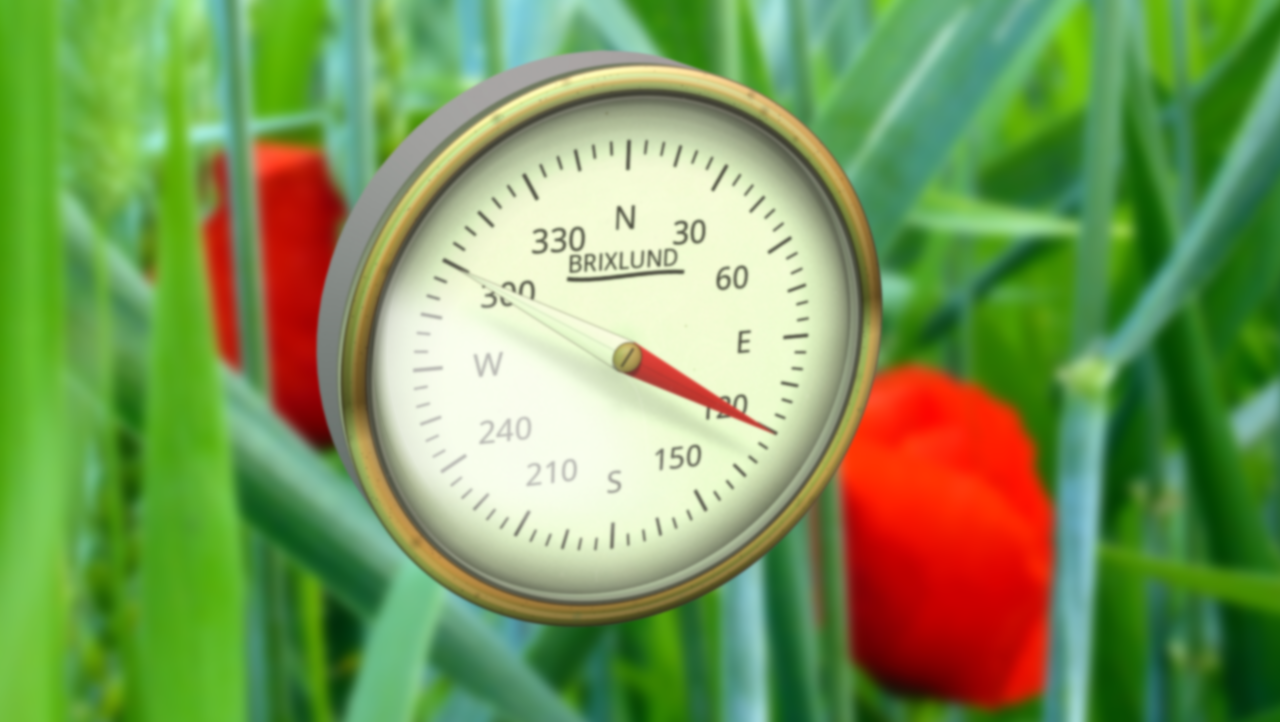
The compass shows 120 °
